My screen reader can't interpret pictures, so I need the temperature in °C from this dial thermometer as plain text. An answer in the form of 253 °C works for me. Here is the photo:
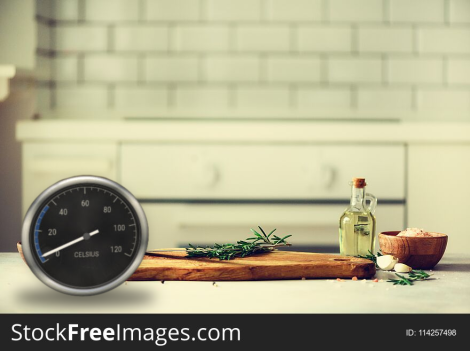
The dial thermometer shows 4 °C
